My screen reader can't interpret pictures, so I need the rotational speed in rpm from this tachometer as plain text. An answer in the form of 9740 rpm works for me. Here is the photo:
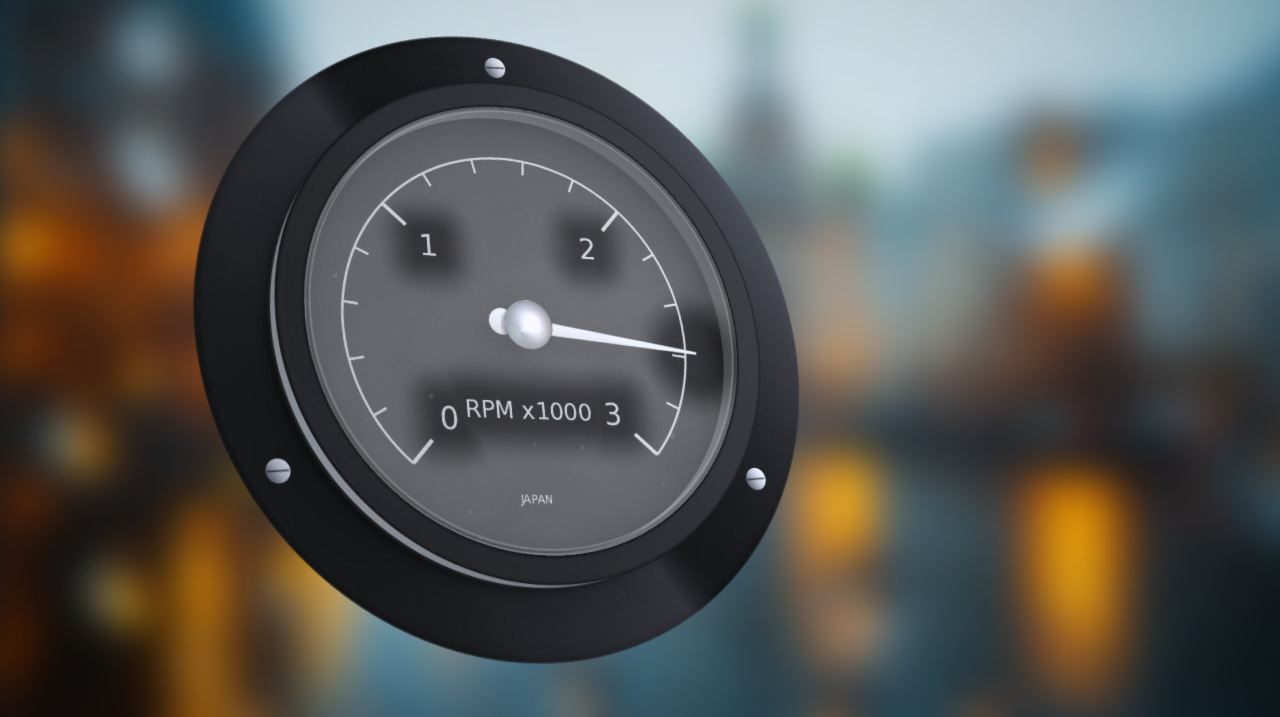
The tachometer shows 2600 rpm
